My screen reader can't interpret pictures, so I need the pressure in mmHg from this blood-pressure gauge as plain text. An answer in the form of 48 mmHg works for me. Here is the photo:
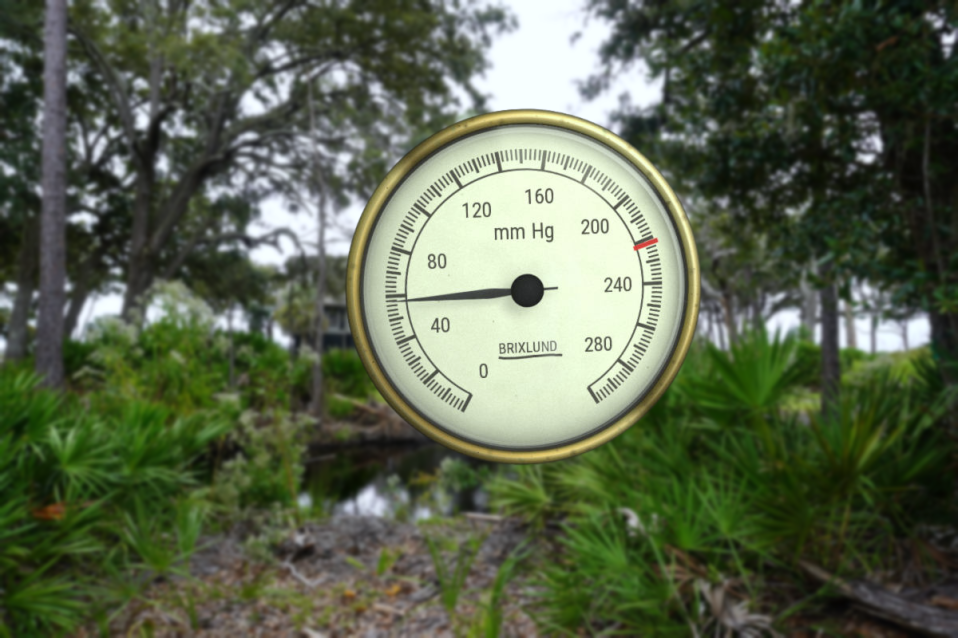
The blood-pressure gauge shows 58 mmHg
